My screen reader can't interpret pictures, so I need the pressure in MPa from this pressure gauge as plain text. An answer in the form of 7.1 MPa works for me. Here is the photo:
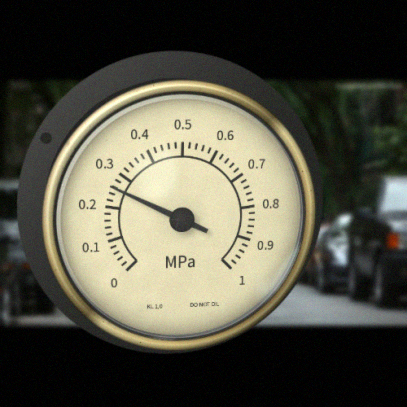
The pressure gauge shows 0.26 MPa
